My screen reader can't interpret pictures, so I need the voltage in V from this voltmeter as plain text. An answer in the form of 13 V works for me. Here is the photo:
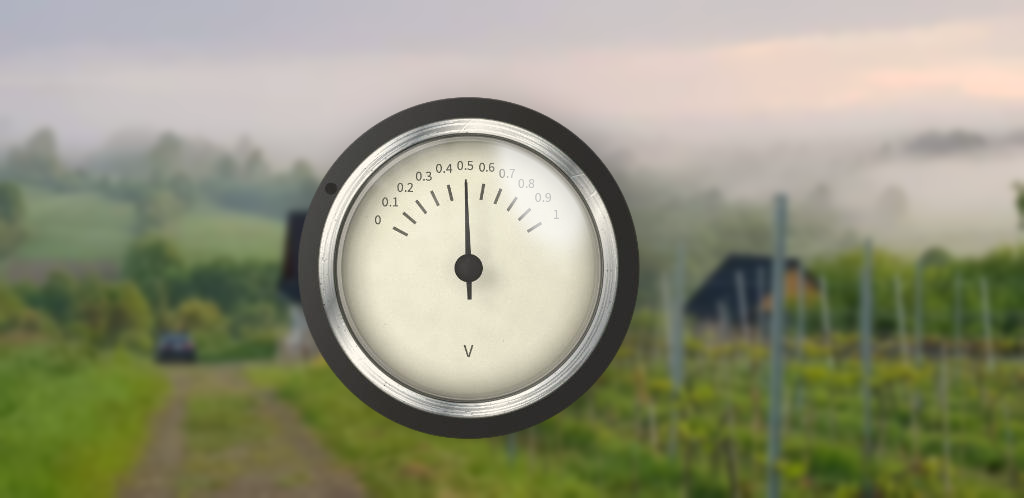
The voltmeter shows 0.5 V
